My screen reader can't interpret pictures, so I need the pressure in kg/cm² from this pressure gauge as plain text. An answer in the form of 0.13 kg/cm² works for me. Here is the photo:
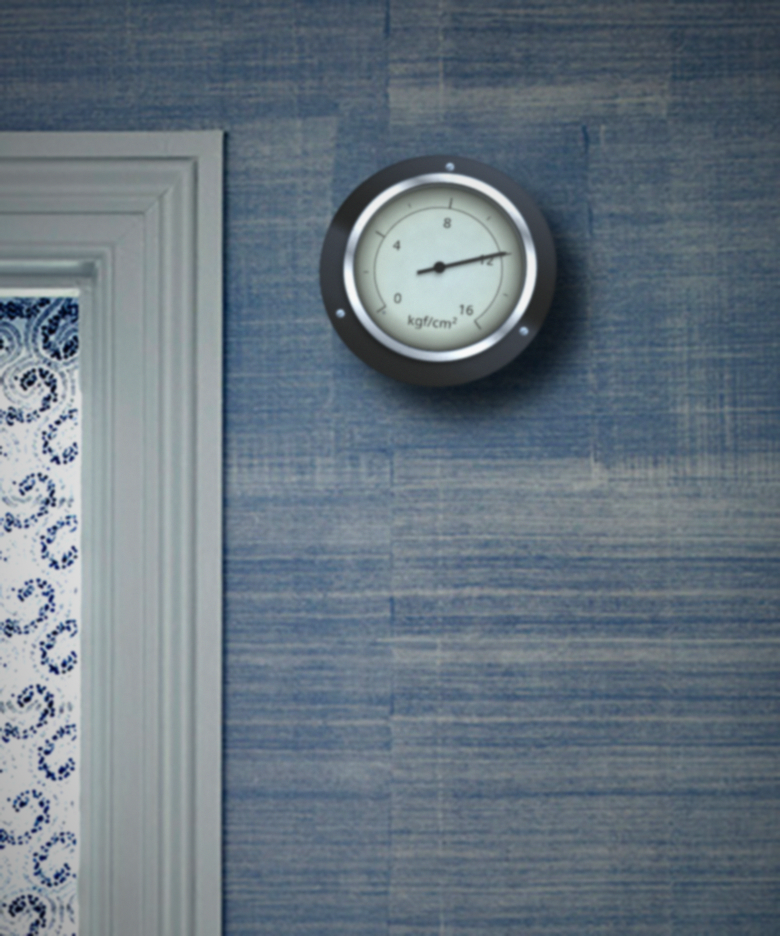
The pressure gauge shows 12 kg/cm²
